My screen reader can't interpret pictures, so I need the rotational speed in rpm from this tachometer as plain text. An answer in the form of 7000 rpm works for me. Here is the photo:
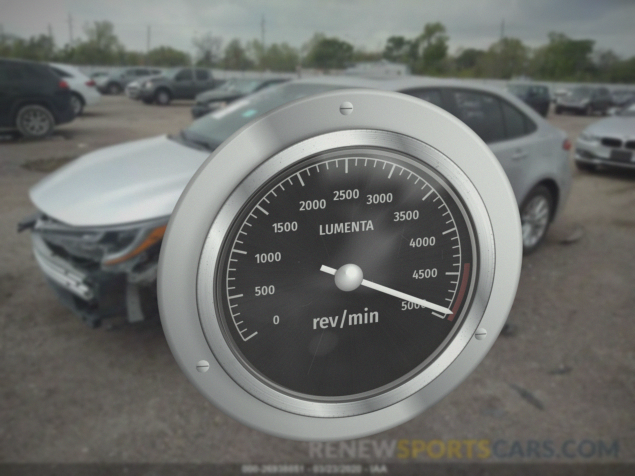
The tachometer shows 4900 rpm
